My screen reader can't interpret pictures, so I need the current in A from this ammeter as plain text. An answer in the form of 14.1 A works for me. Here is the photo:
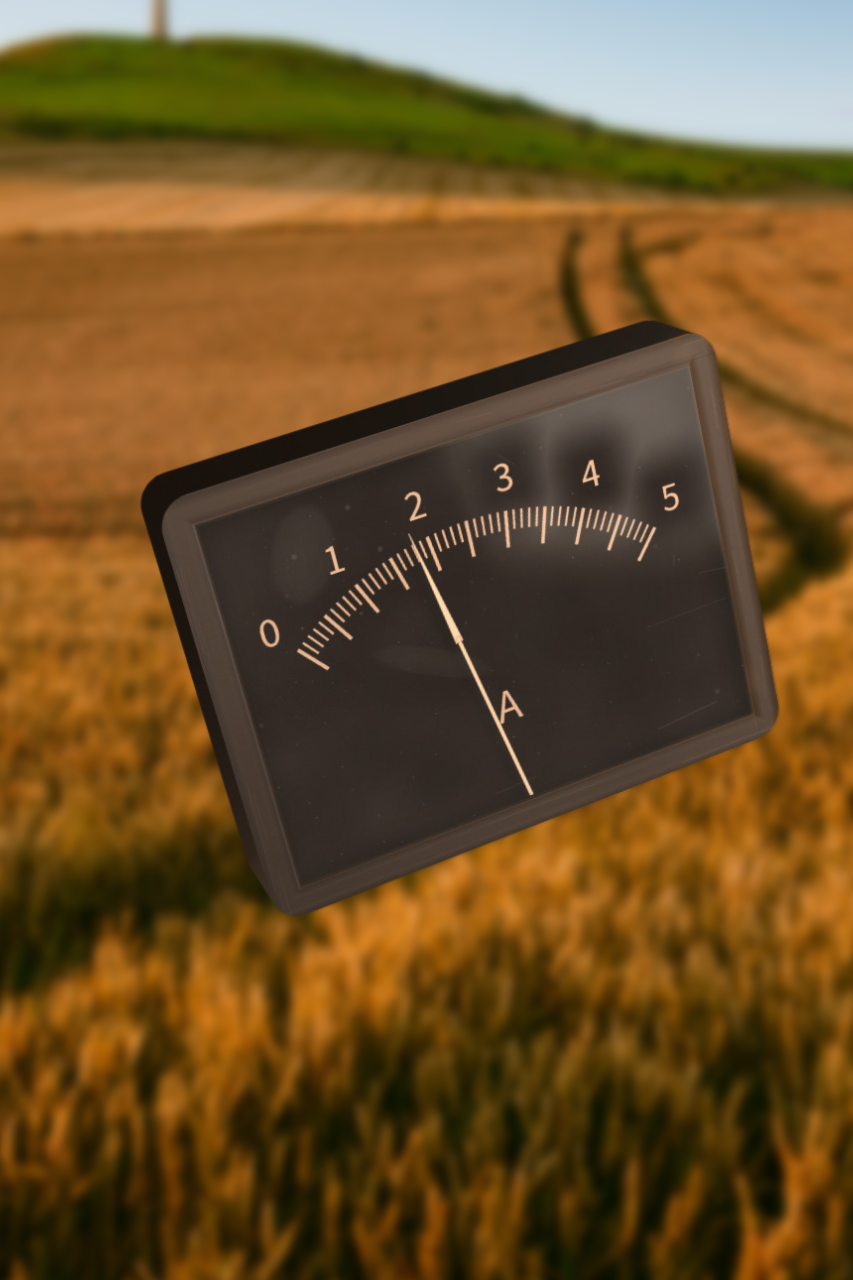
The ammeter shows 1.8 A
